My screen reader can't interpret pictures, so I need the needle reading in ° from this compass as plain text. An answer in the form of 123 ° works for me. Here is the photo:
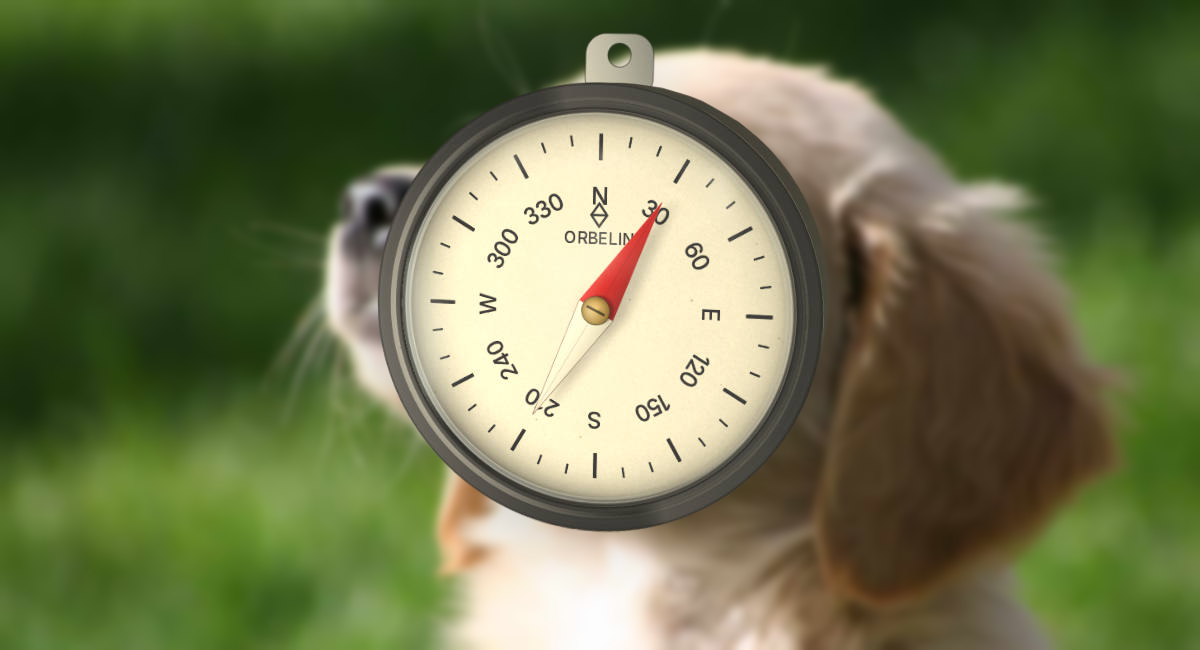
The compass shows 30 °
